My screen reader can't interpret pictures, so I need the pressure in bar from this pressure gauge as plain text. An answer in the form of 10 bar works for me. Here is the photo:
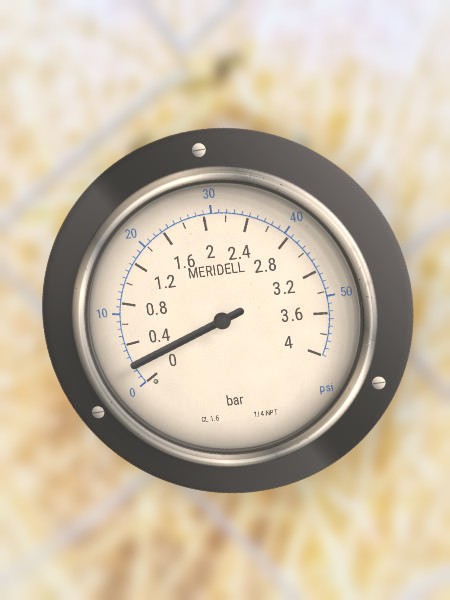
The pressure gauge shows 0.2 bar
